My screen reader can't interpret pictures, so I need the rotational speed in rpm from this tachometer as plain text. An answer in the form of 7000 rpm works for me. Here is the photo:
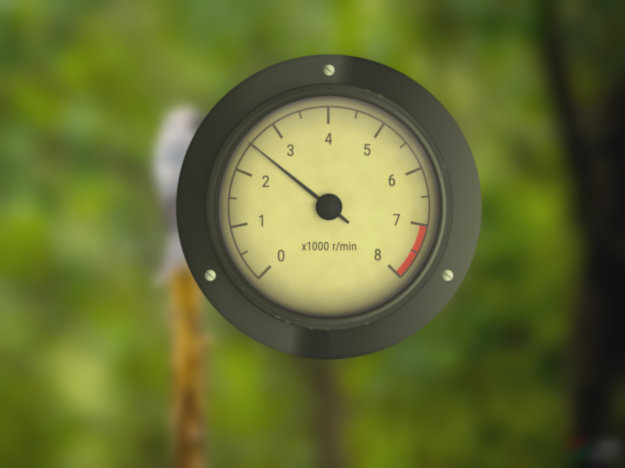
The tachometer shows 2500 rpm
